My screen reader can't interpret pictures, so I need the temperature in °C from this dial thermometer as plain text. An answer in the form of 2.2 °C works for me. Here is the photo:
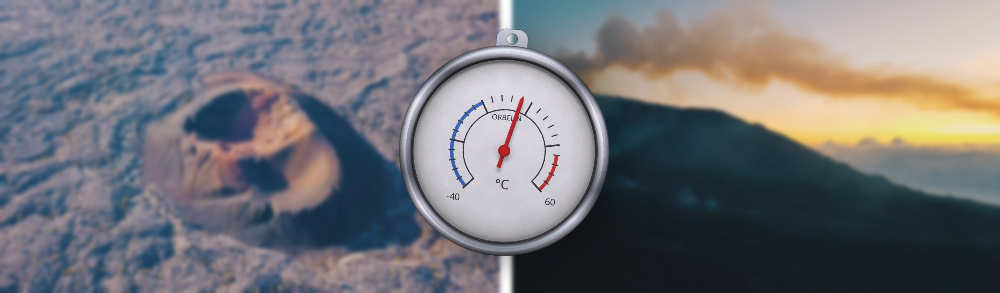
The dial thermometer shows 16 °C
